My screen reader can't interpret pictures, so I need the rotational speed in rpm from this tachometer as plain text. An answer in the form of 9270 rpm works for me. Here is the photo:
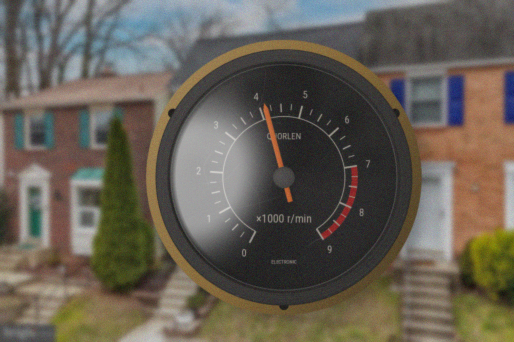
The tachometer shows 4125 rpm
